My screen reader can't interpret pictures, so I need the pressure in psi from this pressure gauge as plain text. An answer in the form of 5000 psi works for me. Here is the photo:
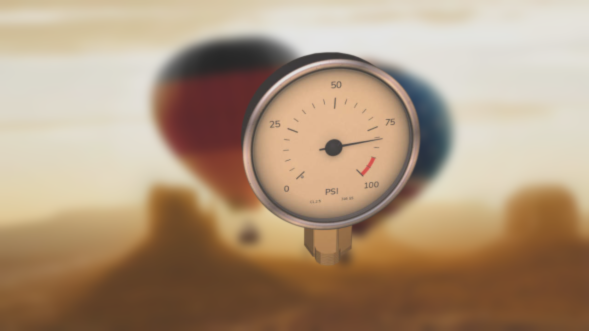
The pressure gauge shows 80 psi
